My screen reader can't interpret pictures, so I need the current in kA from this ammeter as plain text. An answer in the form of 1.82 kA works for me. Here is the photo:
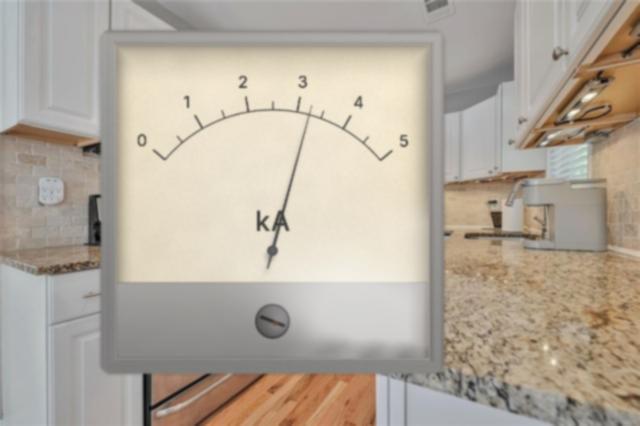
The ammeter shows 3.25 kA
